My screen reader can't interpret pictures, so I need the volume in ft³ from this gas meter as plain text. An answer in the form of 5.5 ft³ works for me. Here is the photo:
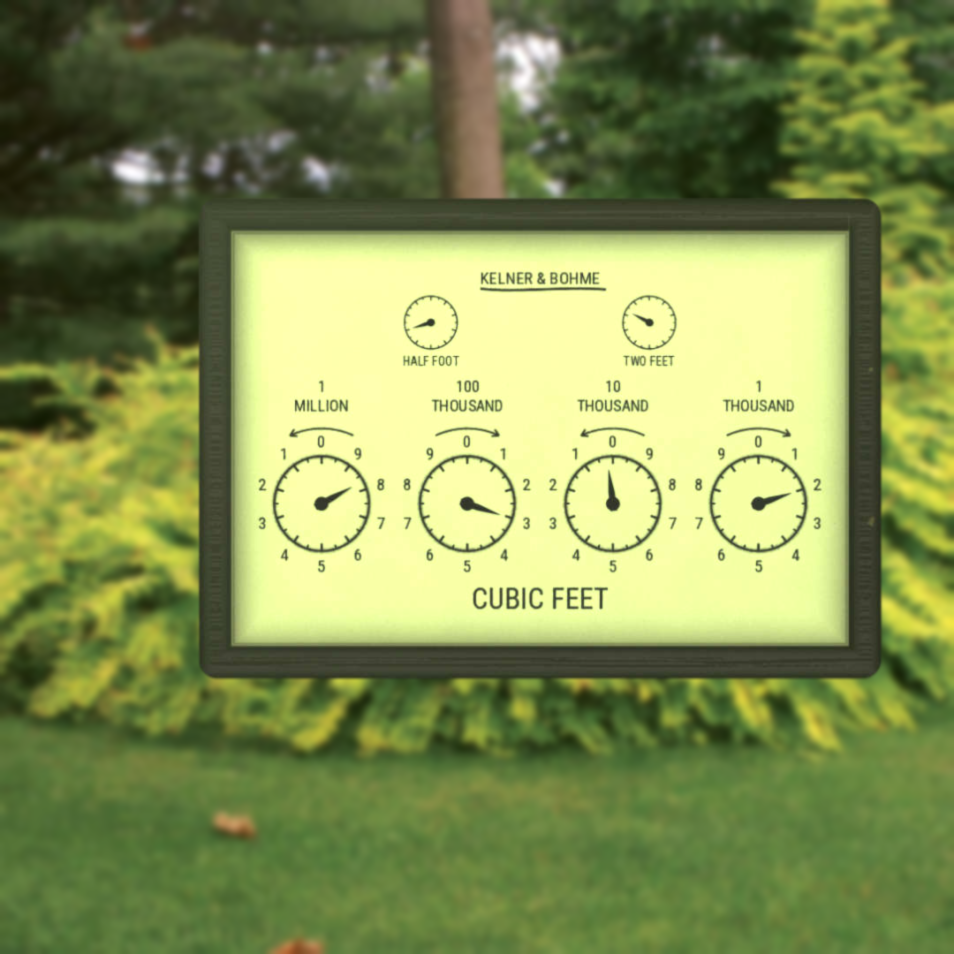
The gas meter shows 830200 ft³
